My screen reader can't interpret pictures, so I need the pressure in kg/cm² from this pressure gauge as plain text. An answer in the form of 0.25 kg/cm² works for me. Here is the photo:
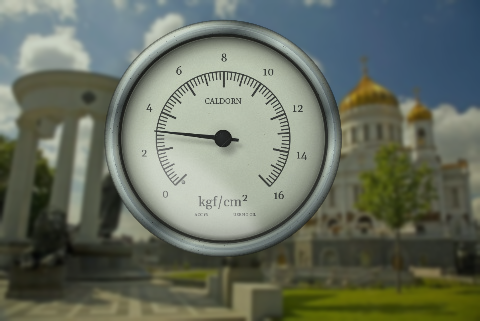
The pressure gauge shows 3 kg/cm²
